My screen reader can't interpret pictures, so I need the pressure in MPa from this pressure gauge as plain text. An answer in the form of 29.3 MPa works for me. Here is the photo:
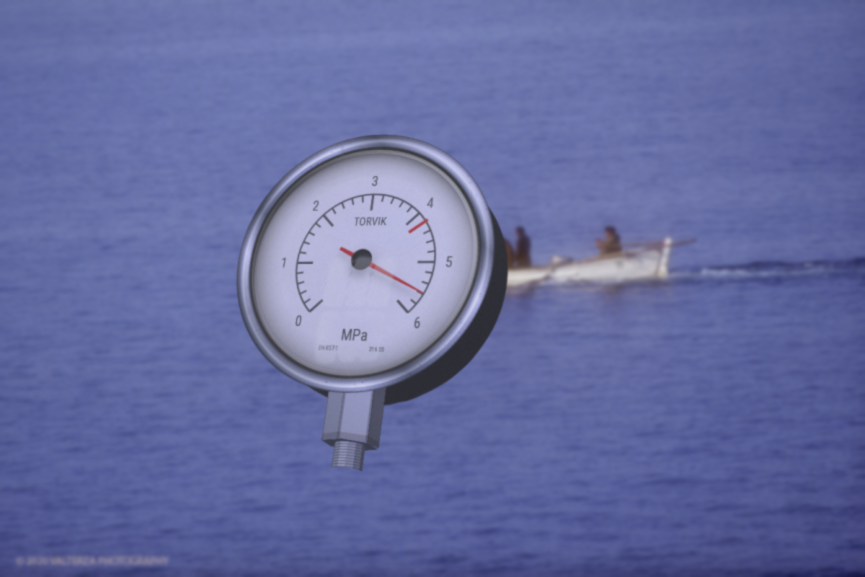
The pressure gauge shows 5.6 MPa
